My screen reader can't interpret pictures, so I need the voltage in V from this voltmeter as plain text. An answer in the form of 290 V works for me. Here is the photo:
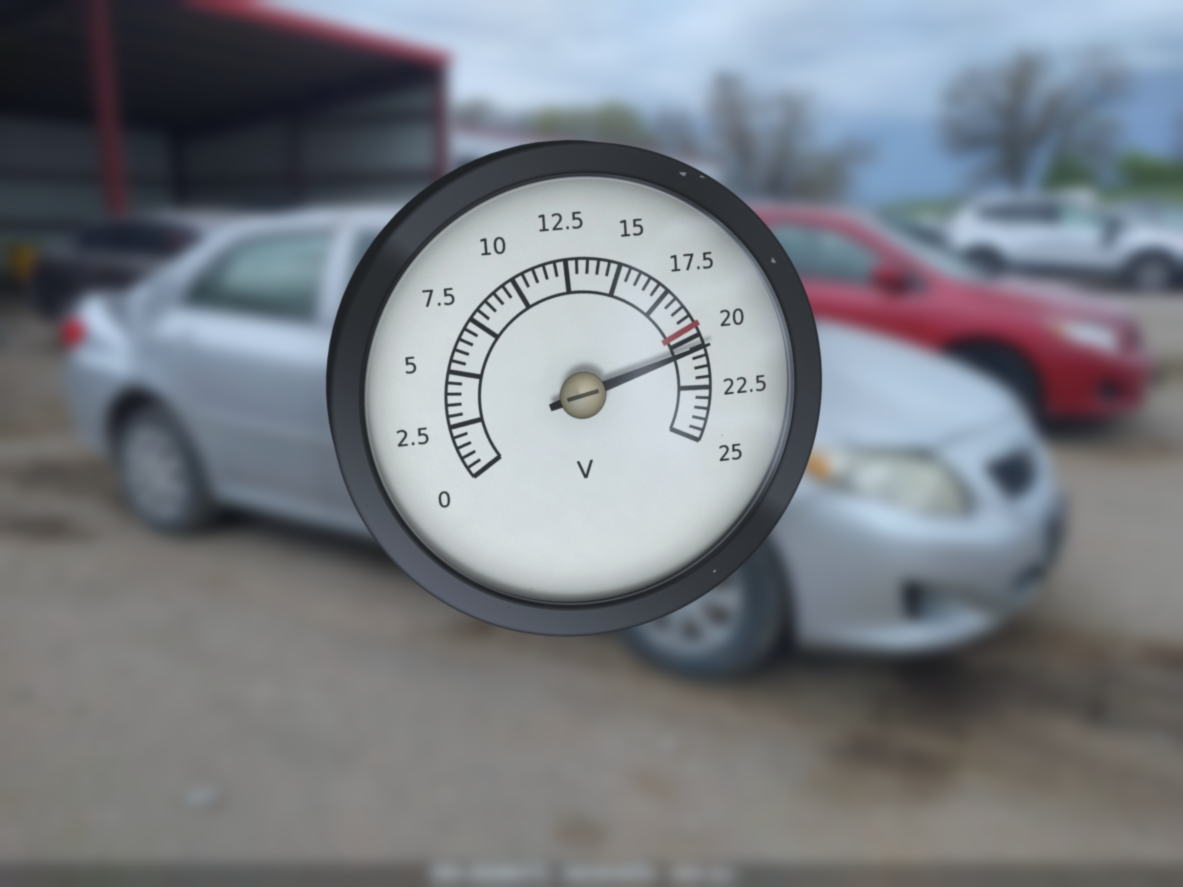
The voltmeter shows 20.5 V
